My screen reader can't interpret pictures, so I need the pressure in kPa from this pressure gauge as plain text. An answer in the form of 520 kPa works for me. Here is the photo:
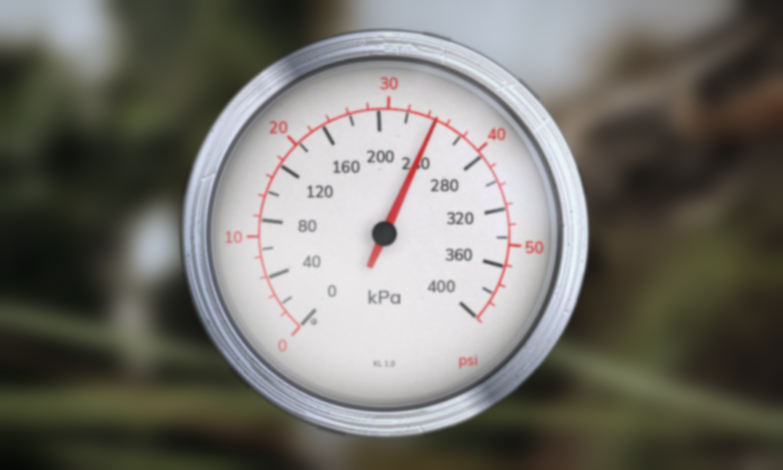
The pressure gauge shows 240 kPa
